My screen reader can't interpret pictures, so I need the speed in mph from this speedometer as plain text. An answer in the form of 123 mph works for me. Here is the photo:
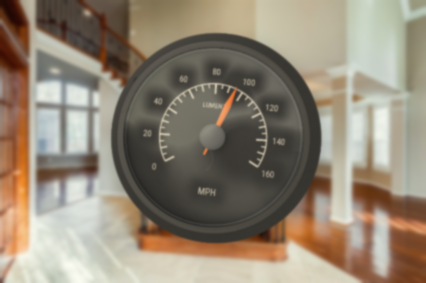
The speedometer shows 95 mph
